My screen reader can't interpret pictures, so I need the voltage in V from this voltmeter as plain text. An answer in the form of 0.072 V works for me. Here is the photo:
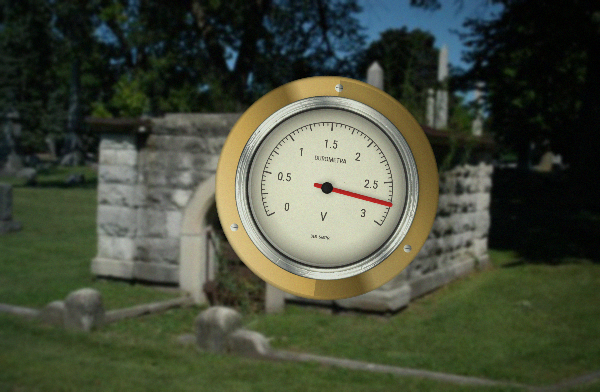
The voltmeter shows 2.75 V
